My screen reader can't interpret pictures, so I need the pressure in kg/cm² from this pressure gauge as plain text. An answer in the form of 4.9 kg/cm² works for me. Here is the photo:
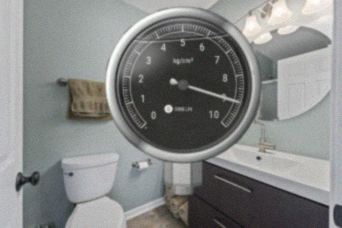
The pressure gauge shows 9 kg/cm²
